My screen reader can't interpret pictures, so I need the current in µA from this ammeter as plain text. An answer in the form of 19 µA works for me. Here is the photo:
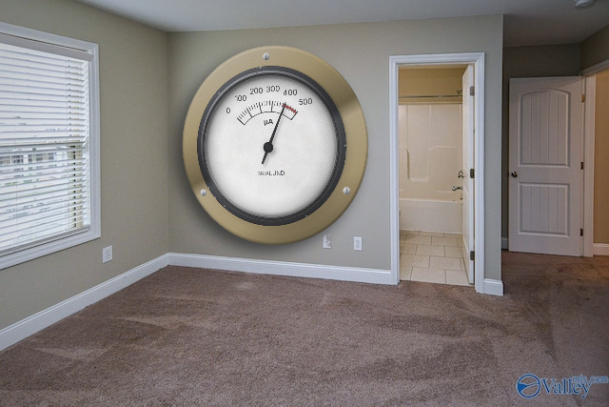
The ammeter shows 400 µA
